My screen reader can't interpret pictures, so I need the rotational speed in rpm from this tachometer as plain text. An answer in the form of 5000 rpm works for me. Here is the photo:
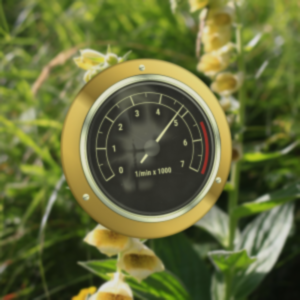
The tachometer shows 4750 rpm
